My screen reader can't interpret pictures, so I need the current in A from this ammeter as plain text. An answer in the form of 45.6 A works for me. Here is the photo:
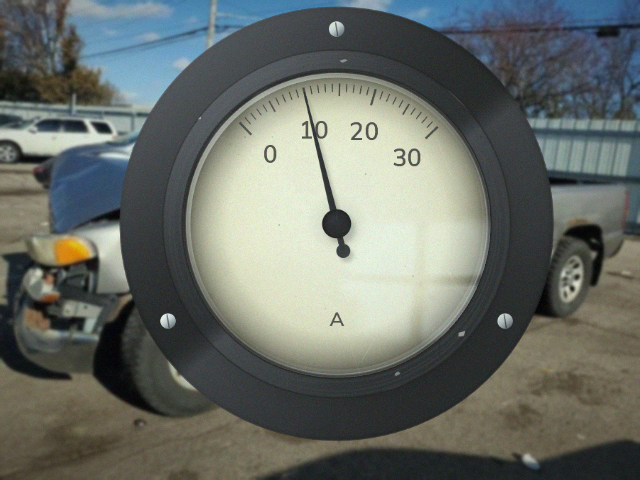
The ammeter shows 10 A
